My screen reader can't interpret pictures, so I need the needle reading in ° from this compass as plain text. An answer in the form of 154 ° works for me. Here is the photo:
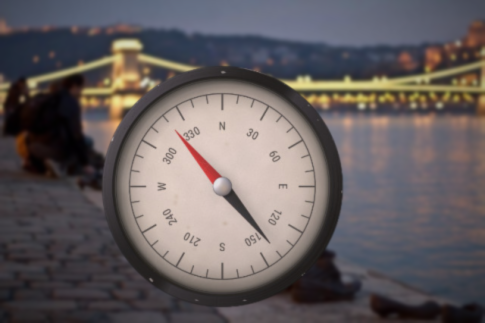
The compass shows 320 °
